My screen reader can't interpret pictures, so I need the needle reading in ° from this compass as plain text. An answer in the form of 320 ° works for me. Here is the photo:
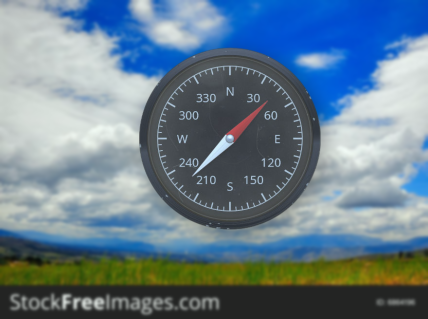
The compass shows 45 °
